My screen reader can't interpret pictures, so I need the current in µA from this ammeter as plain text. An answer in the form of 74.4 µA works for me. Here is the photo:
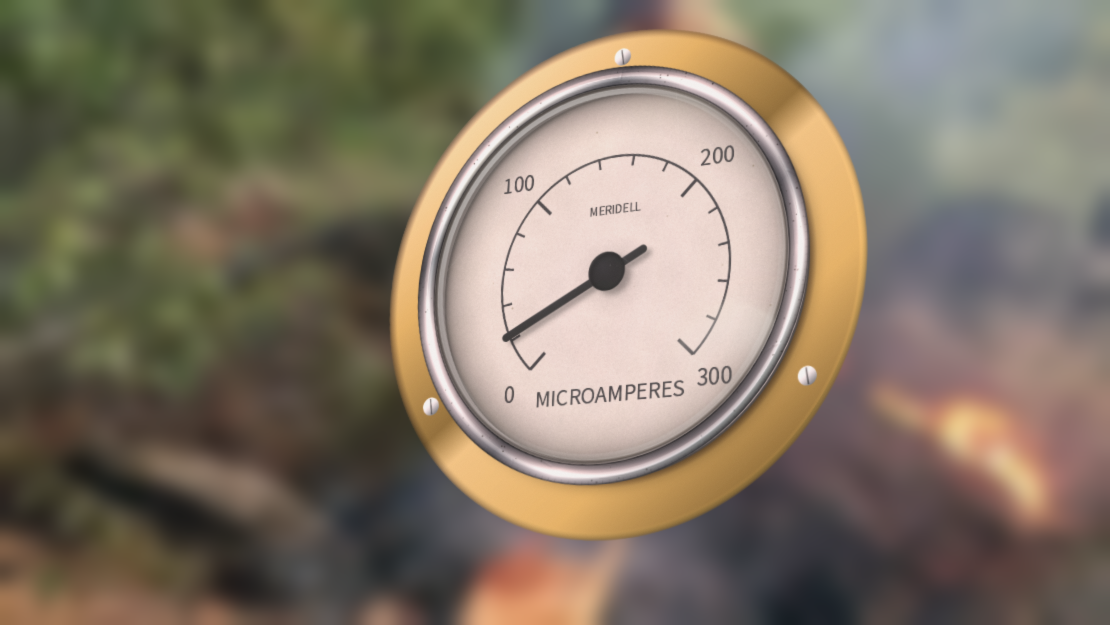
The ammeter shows 20 µA
